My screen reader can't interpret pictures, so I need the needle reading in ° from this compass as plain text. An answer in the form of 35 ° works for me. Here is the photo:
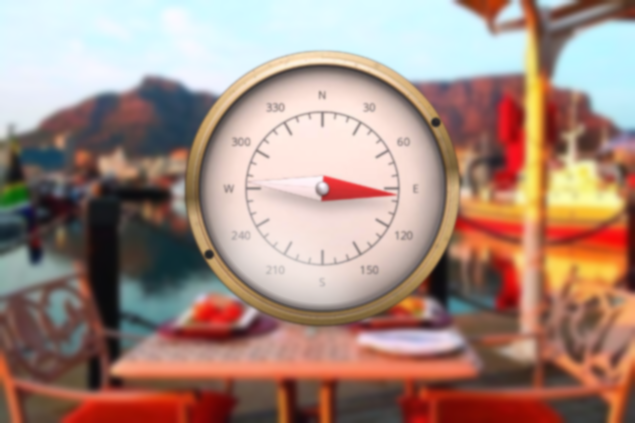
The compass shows 95 °
